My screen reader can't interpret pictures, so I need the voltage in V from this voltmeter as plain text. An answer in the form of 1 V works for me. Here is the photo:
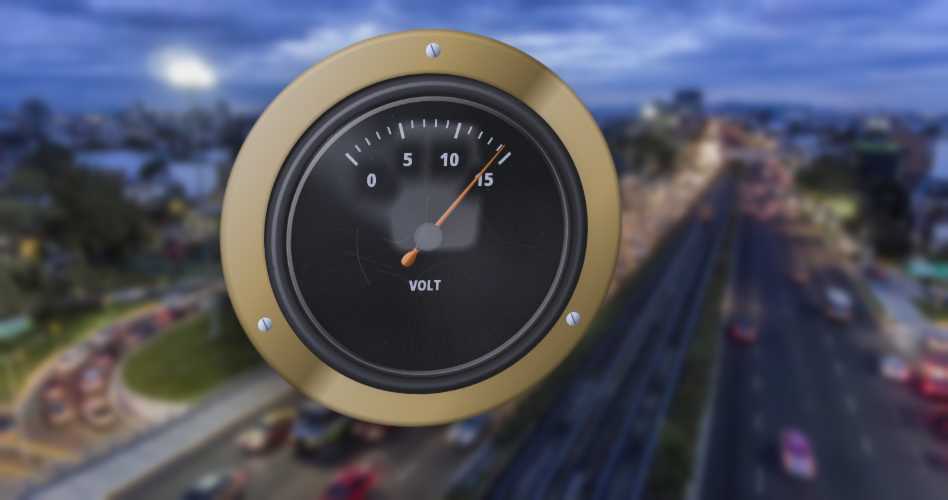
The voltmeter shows 14 V
